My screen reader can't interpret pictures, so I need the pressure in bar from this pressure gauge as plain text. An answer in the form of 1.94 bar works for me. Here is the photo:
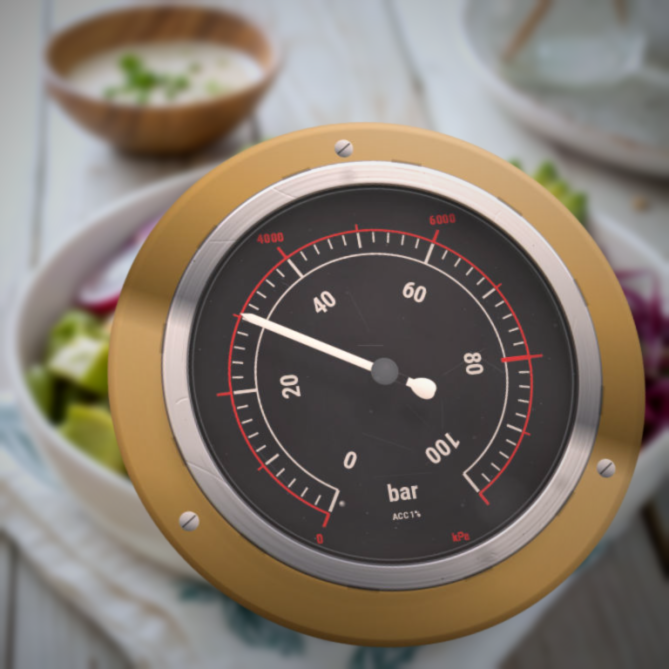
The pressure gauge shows 30 bar
